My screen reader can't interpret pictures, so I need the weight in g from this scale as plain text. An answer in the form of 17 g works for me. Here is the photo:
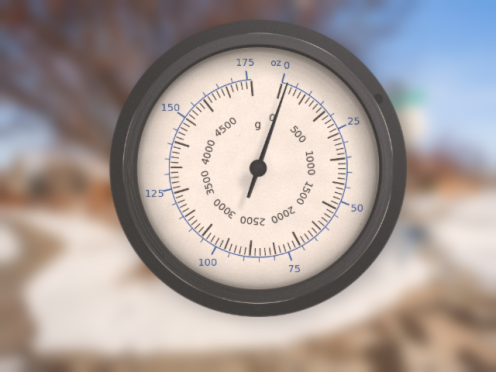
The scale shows 50 g
